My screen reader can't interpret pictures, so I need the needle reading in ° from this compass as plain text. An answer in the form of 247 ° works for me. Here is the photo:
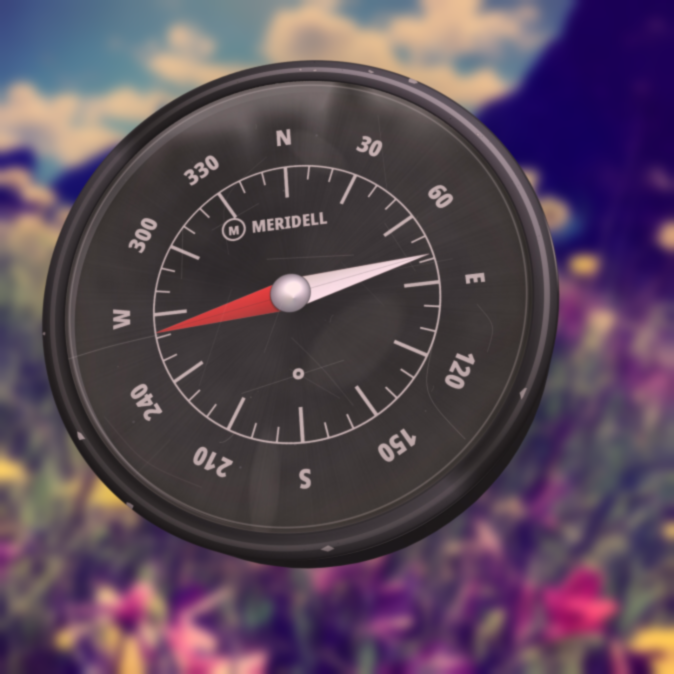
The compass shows 260 °
